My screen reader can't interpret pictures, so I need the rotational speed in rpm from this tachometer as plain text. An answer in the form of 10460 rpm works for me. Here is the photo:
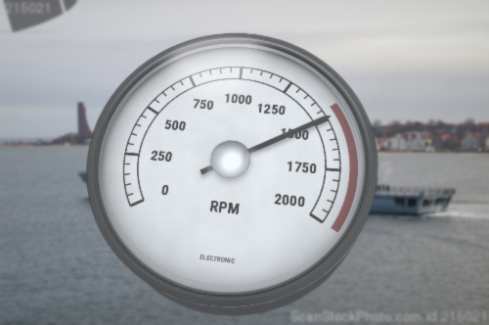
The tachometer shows 1500 rpm
